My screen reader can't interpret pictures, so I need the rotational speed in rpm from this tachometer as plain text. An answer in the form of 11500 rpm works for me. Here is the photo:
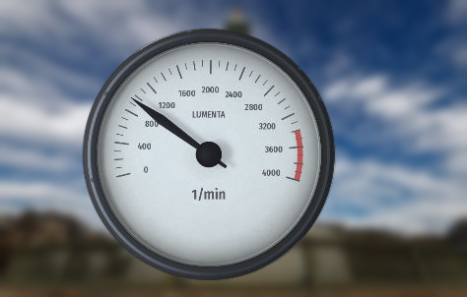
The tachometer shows 950 rpm
